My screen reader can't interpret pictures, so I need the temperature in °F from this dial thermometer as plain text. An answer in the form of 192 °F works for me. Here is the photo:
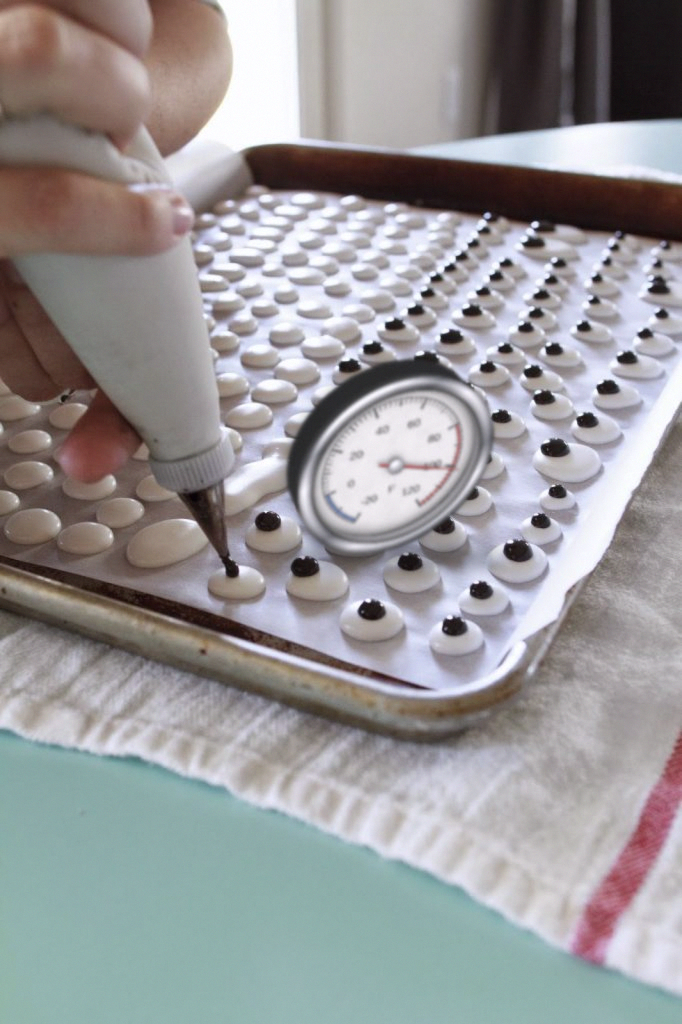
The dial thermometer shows 100 °F
